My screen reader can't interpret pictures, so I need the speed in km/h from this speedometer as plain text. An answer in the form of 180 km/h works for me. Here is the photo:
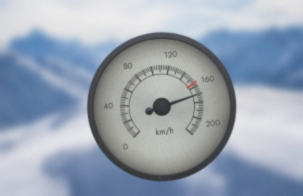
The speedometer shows 170 km/h
